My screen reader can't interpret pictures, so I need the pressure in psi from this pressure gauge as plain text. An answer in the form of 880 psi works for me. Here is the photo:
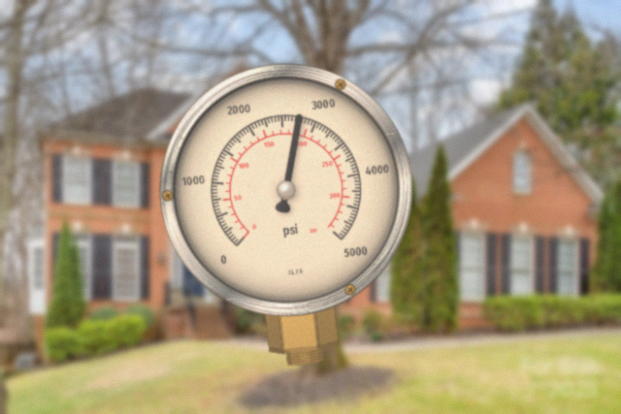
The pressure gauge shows 2750 psi
